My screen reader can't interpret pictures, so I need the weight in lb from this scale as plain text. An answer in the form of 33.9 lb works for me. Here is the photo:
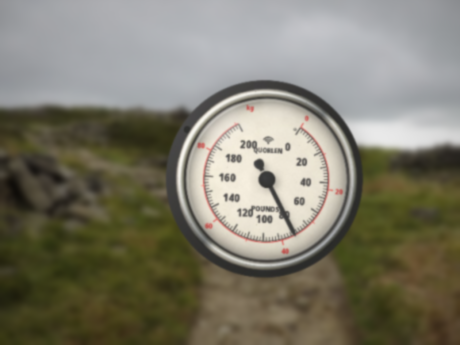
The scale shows 80 lb
